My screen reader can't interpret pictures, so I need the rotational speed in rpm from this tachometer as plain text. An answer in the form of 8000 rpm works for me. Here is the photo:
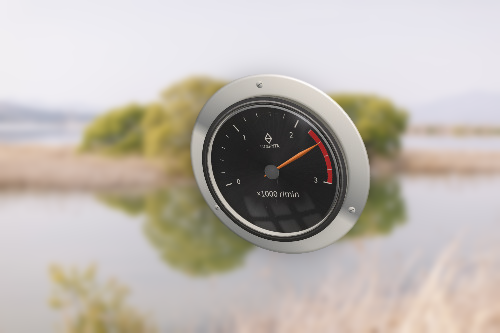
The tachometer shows 2400 rpm
